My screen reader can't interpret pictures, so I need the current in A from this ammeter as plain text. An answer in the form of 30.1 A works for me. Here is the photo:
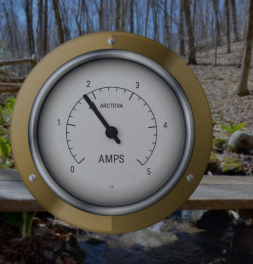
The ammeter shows 1.8 A
